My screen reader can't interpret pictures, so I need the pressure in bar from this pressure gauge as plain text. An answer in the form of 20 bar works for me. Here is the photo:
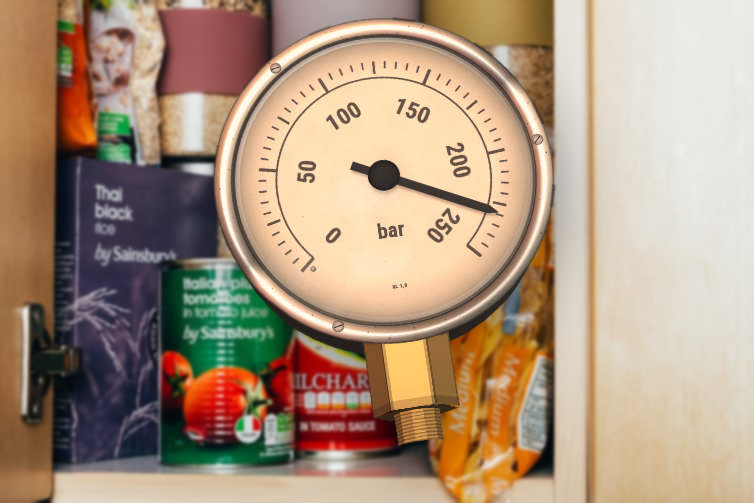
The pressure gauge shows 230 bar
